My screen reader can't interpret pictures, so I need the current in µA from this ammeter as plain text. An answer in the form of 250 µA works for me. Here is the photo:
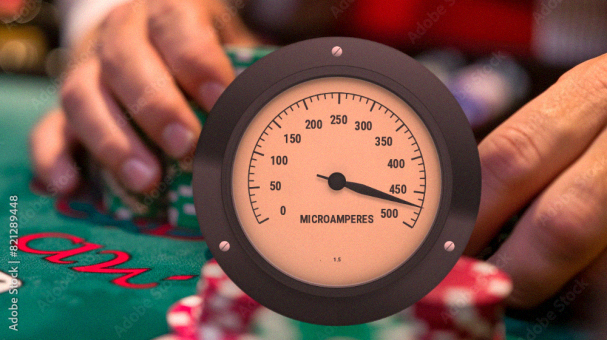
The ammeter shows 470 µA
